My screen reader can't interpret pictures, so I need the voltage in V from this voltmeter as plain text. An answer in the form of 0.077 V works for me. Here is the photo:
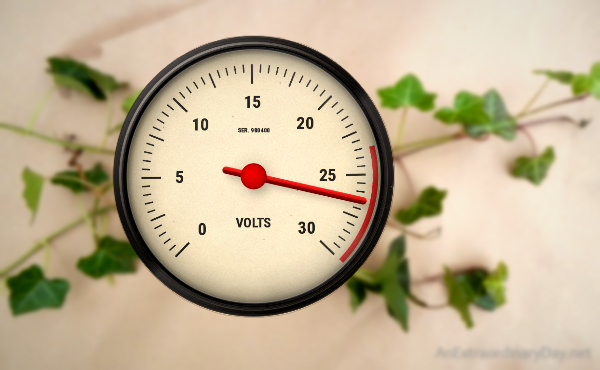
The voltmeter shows 26.5 V
